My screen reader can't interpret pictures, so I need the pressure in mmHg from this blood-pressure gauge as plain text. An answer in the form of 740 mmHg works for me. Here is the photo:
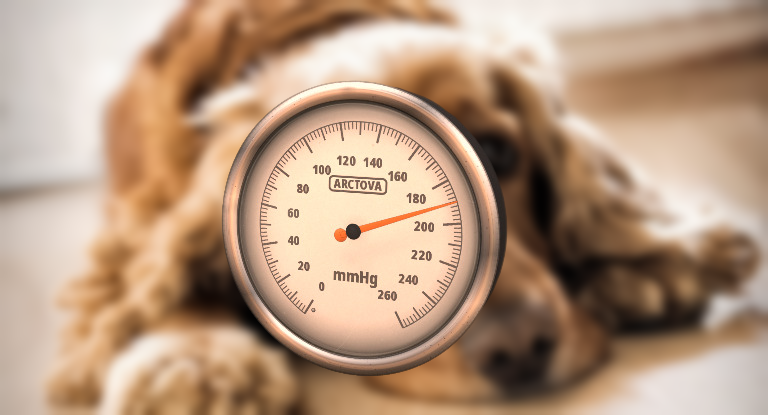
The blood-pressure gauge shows 190 mmHg
